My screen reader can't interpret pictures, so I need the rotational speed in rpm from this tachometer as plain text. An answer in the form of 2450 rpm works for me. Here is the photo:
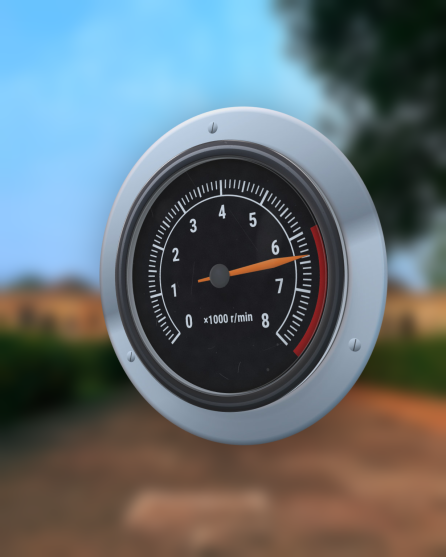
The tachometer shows 6400 rpm
